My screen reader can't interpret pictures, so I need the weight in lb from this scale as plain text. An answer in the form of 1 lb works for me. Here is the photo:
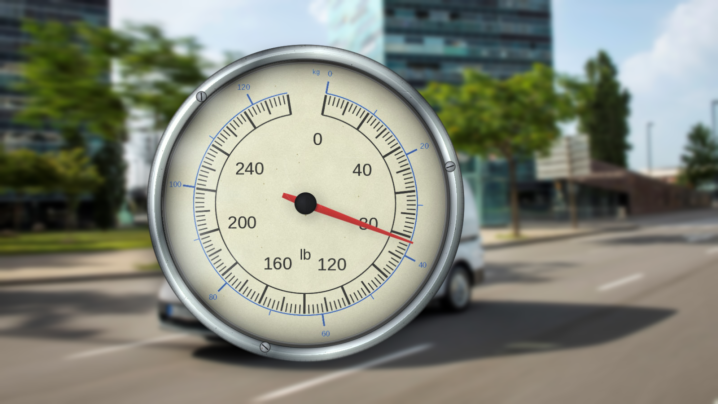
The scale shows 82 lb
